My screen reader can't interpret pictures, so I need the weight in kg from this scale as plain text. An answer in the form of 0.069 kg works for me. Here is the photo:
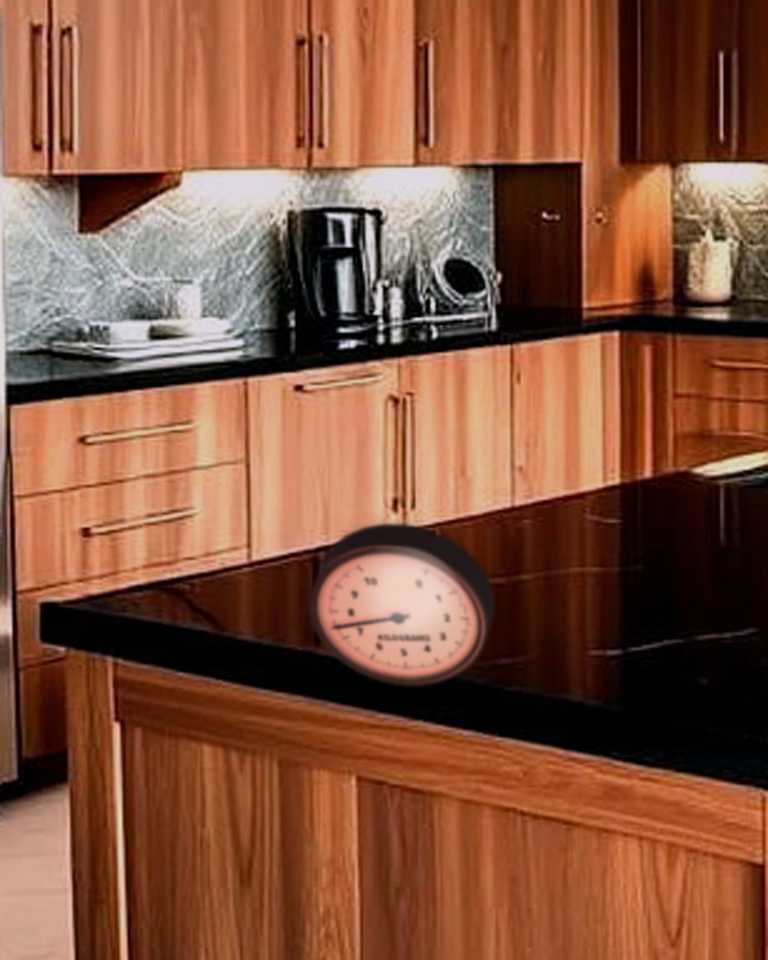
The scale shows 7.5 kg
